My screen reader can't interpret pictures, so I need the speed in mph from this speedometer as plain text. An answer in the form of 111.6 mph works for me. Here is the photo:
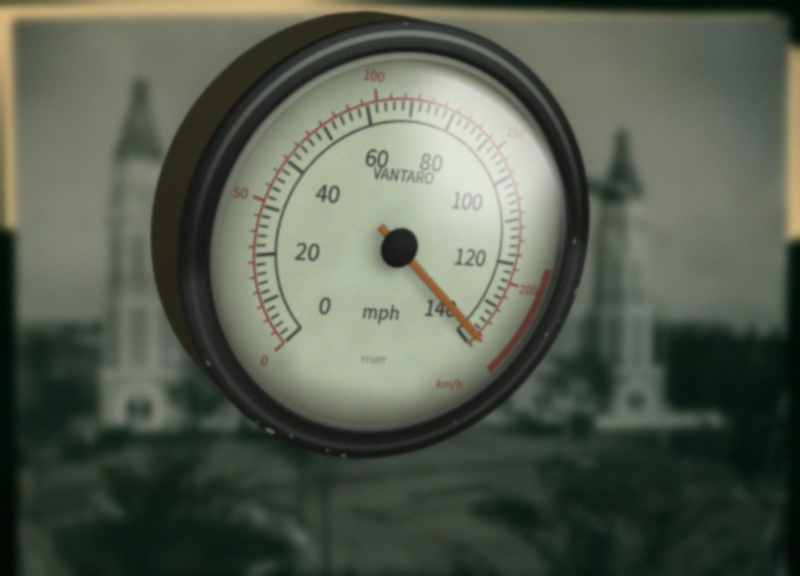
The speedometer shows 138 mph
